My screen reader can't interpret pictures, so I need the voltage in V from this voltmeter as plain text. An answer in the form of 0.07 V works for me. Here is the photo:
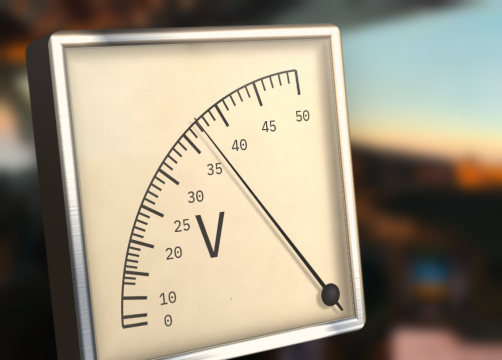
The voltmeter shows 37 V
